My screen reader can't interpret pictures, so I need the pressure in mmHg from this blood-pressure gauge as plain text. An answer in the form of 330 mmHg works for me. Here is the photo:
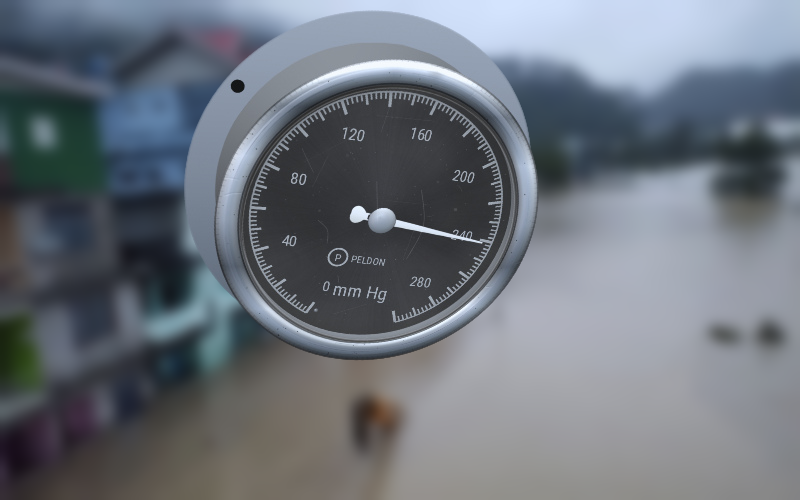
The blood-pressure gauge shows 240 mmHg
